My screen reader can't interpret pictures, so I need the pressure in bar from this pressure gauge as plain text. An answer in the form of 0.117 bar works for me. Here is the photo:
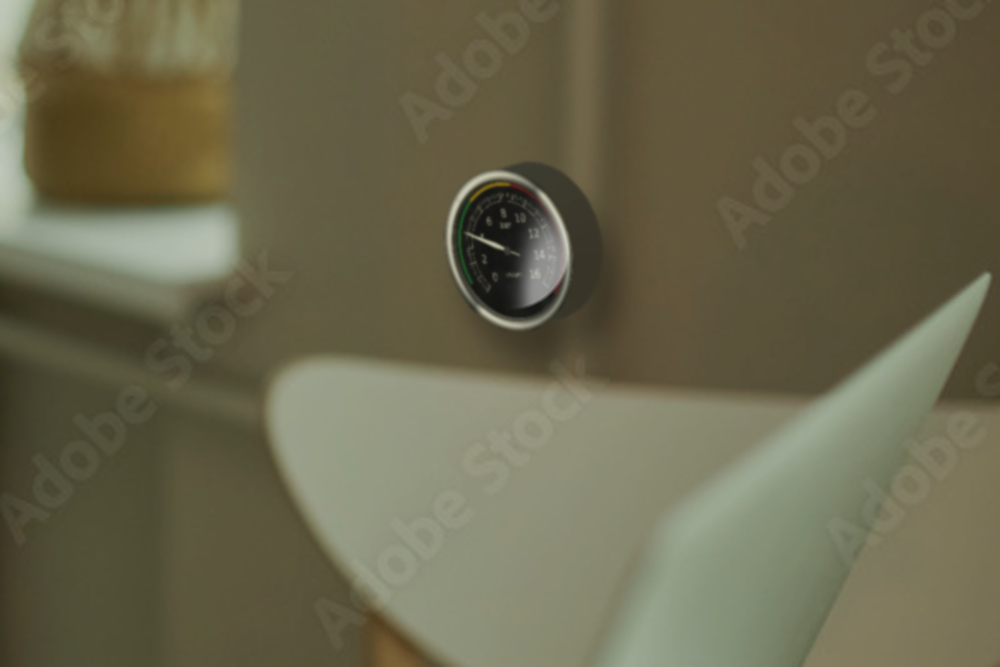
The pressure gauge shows 4 bar
